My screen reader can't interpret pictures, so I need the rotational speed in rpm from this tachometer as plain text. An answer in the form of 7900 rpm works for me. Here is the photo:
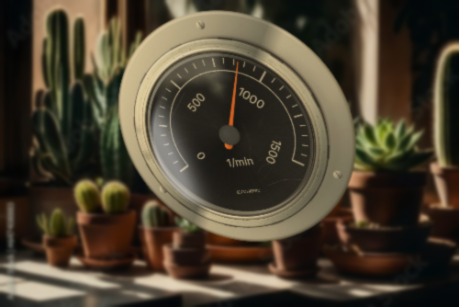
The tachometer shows 875 rpm
